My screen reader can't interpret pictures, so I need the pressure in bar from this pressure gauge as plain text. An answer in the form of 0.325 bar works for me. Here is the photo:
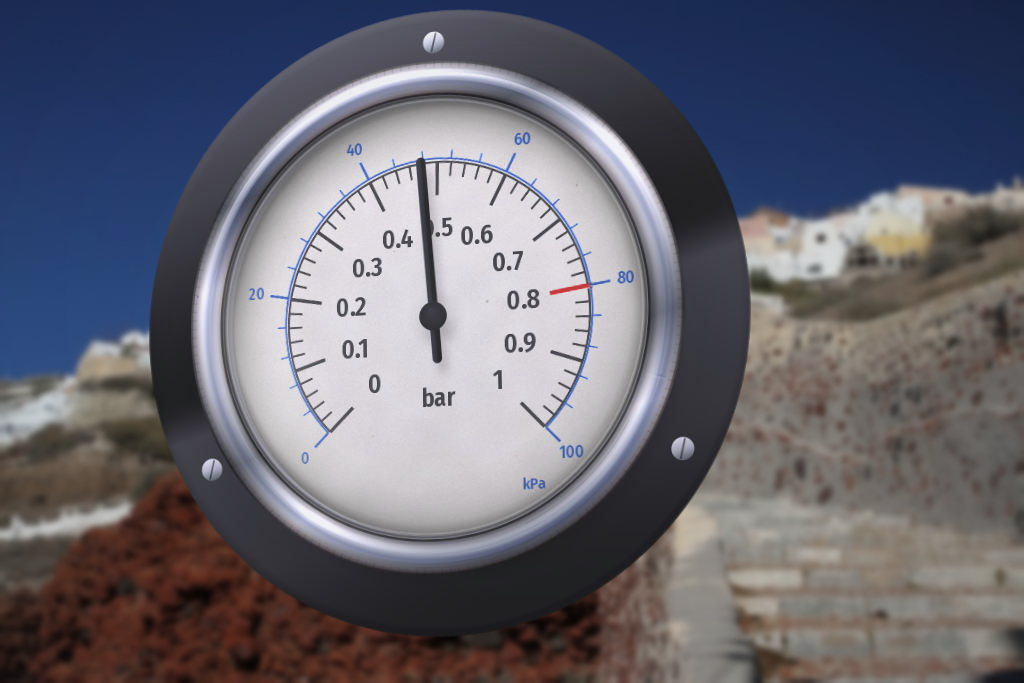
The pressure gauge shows 0.48 bar
